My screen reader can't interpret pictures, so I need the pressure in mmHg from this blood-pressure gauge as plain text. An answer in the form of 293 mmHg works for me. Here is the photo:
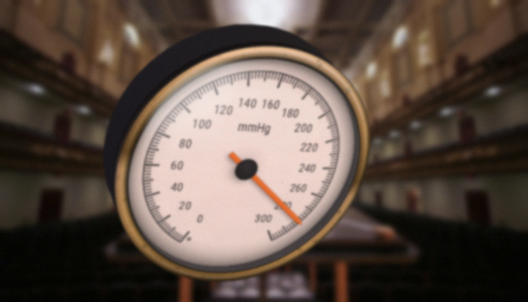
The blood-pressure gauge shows 280 mmHg
